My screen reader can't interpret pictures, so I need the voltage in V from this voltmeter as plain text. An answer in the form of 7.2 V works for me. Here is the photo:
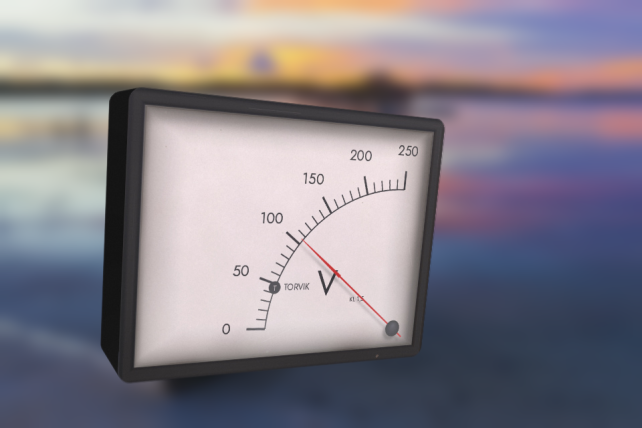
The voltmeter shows 105 V
